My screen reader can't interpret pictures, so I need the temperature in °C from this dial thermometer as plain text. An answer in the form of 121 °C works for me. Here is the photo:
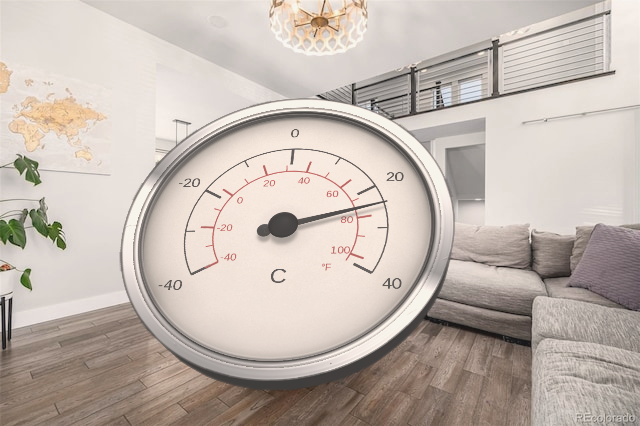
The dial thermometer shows 25 °C
